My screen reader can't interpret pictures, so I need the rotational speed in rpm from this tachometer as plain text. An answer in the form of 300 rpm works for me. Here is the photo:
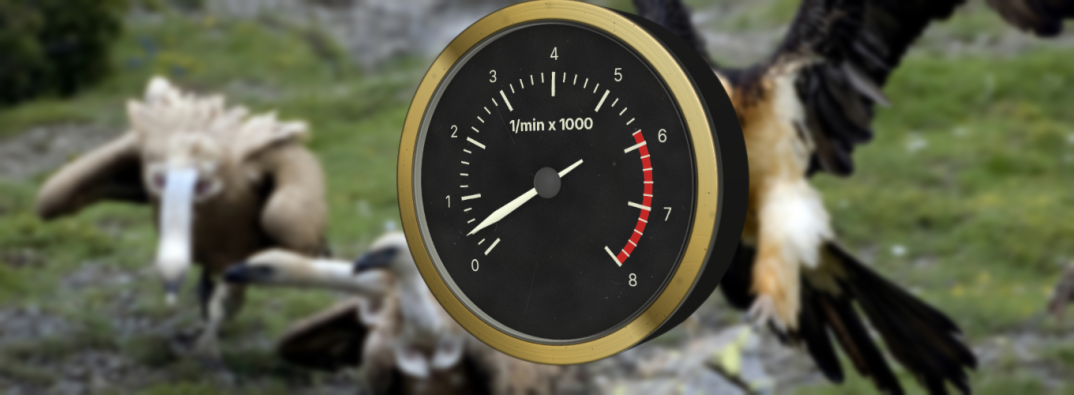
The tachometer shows 400 rpm
